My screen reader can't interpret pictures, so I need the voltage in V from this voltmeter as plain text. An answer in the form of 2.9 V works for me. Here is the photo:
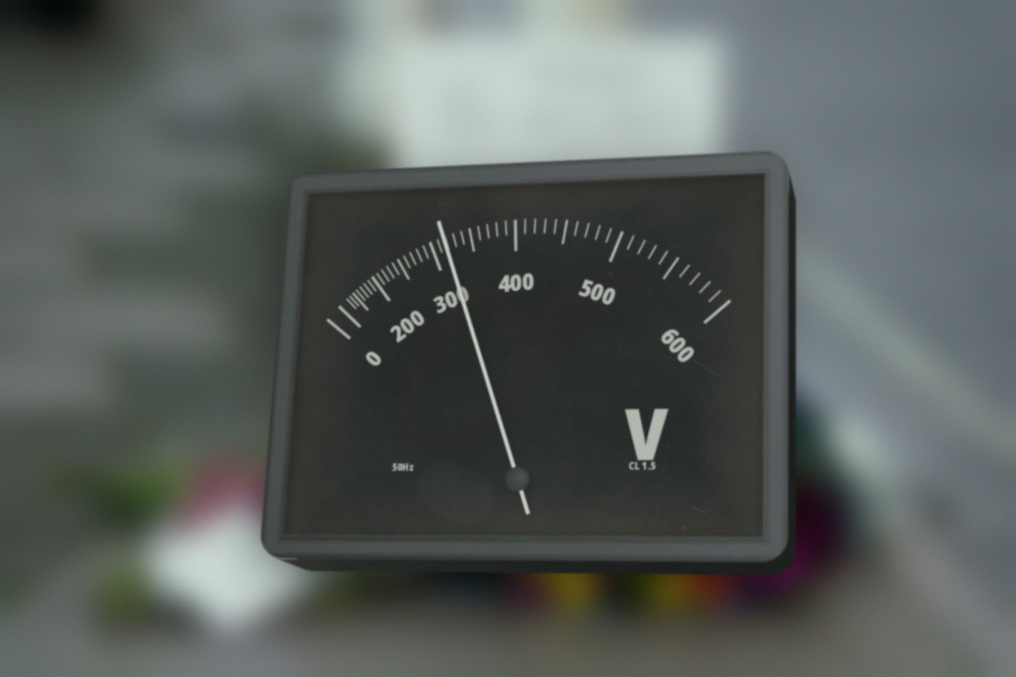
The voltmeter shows 320 V
